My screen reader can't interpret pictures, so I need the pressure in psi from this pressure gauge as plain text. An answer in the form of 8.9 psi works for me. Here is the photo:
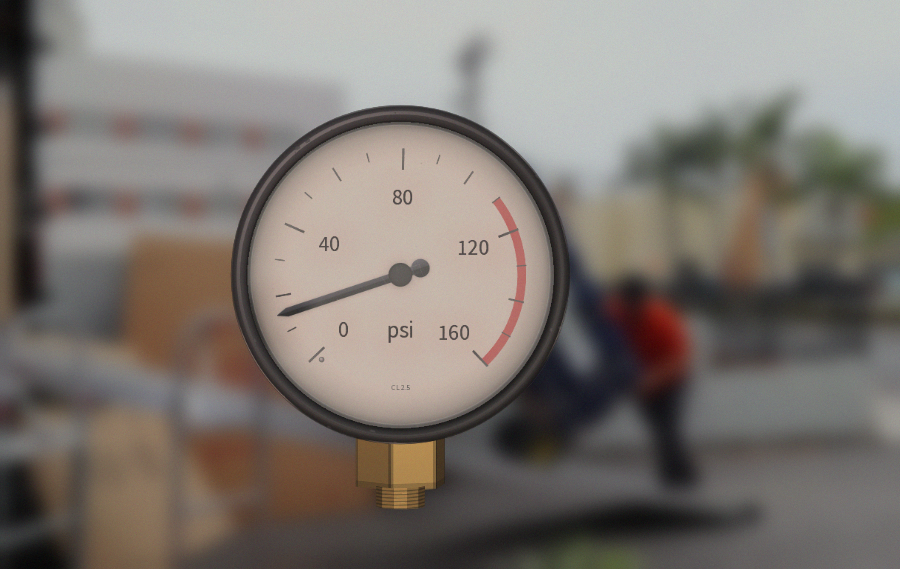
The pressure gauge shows 15 psi
